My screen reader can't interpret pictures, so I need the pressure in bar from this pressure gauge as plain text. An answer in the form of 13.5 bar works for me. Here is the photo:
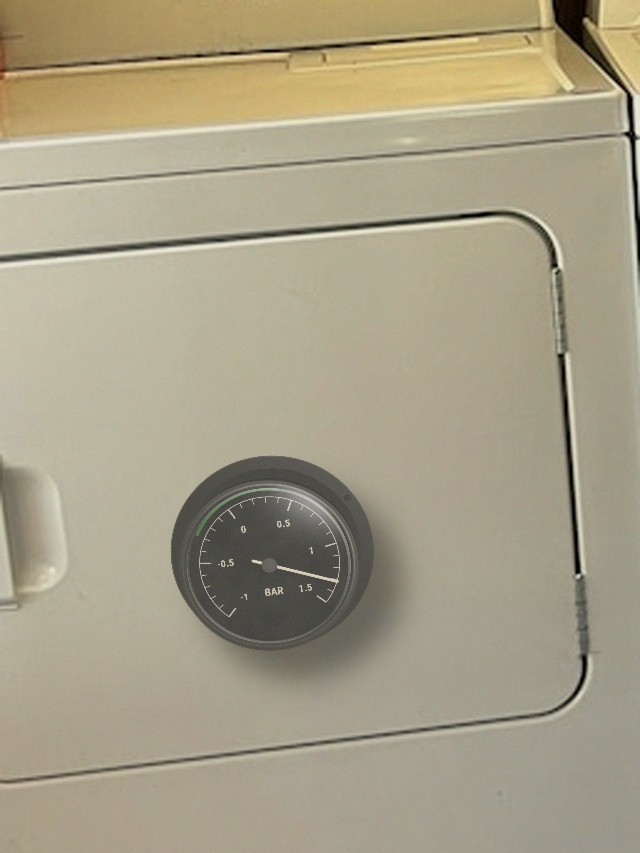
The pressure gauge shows 1.3 bar
